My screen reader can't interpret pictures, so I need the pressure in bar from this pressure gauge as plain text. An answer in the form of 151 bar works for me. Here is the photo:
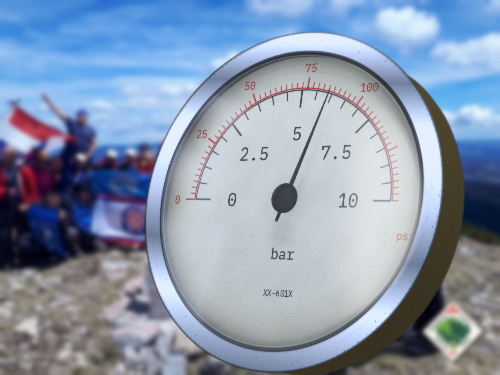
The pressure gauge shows 6 bar
